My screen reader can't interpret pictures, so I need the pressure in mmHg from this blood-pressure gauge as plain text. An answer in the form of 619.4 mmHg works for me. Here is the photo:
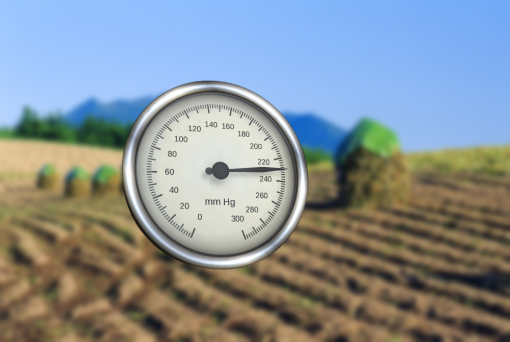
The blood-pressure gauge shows 230 mmHg
